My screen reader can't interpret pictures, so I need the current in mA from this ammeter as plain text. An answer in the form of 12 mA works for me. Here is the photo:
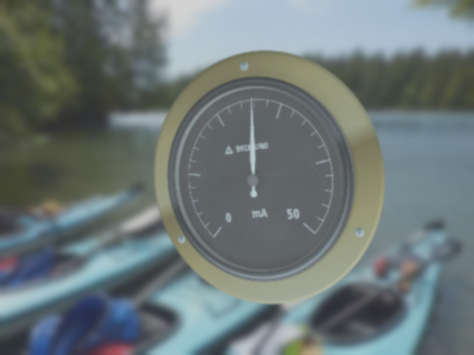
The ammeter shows 26 mA
